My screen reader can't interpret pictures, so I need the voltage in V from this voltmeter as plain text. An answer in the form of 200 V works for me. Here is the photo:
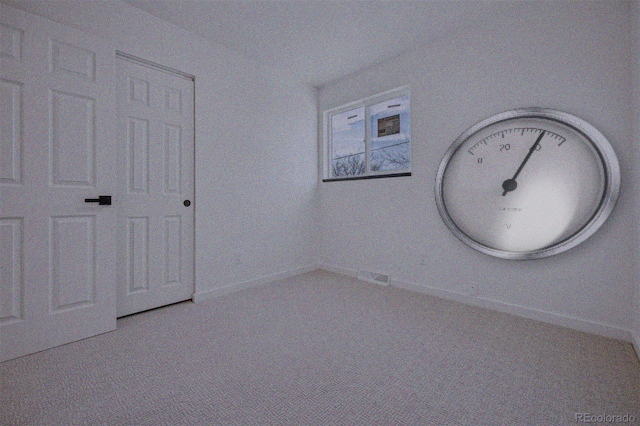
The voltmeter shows 40 V
